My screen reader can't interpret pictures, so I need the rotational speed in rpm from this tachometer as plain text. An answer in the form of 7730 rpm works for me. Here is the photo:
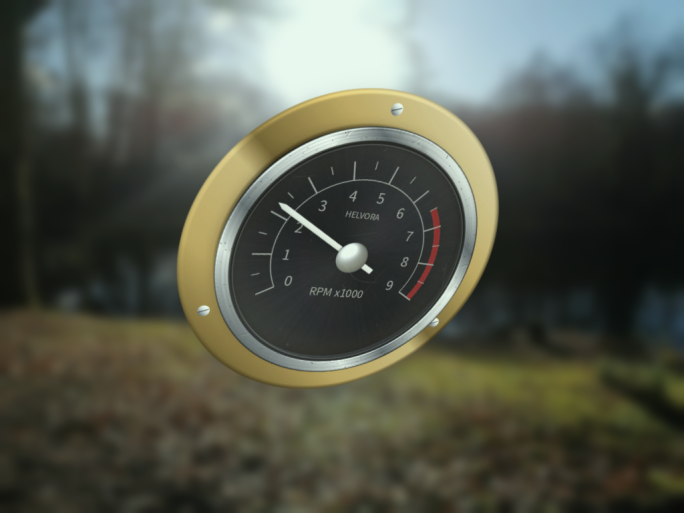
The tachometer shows 2250 rpm
